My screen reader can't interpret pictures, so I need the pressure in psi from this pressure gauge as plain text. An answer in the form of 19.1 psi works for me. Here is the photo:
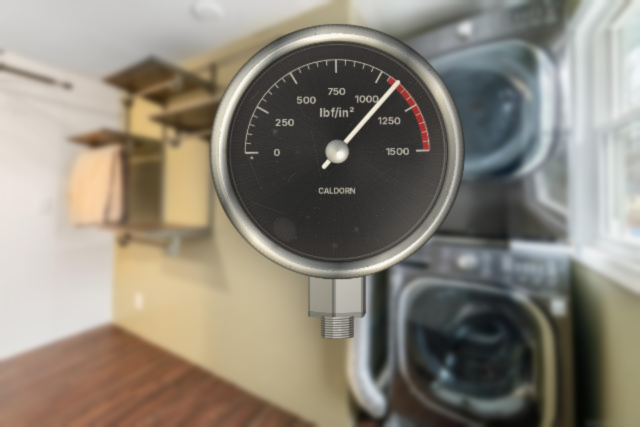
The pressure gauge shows 1100 psi
